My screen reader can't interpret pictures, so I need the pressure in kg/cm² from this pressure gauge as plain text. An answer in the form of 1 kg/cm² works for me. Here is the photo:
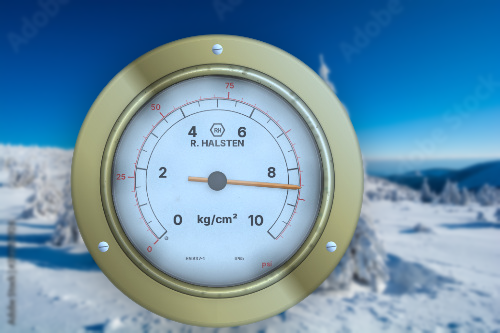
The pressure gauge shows 8.5 kg/cm²
